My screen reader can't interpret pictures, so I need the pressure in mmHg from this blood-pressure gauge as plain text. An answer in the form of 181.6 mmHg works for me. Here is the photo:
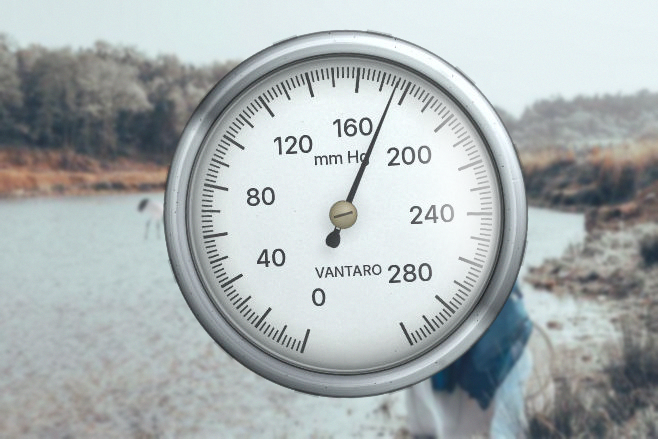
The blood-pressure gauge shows 176 mmHg
